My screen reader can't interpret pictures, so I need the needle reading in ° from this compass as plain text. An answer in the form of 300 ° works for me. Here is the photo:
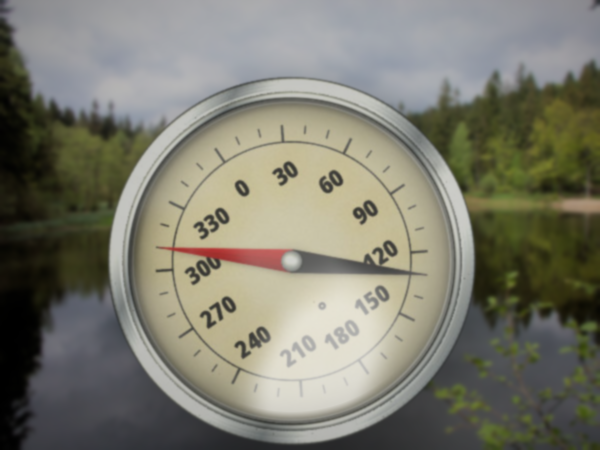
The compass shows 310 °
